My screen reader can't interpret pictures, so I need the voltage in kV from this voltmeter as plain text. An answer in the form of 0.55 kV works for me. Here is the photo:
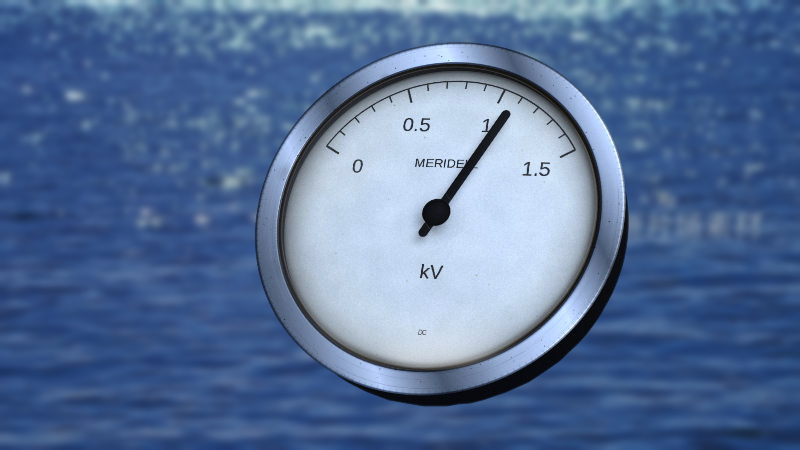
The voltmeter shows 1.1 kV
